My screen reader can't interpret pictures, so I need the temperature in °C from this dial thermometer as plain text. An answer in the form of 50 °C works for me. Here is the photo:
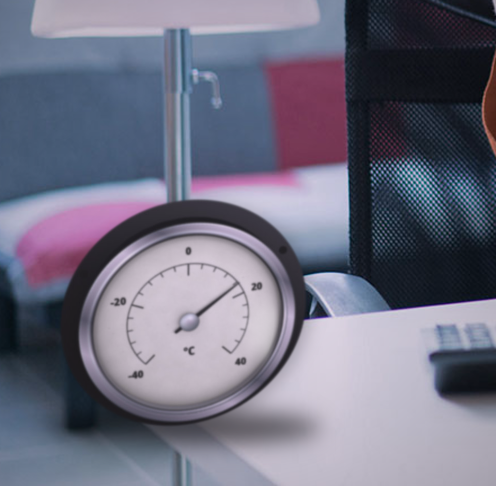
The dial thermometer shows 16 °C
